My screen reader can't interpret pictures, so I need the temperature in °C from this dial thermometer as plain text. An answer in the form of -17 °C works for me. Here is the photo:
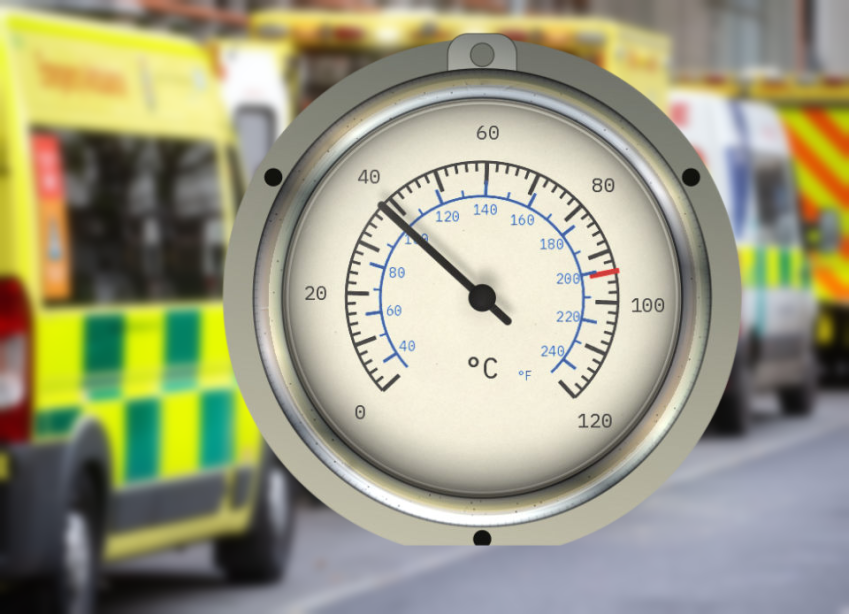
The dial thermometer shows 38 °C
